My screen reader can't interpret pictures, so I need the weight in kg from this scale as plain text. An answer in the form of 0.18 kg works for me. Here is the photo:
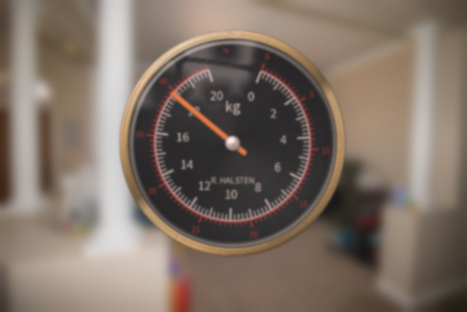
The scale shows 18 kg
